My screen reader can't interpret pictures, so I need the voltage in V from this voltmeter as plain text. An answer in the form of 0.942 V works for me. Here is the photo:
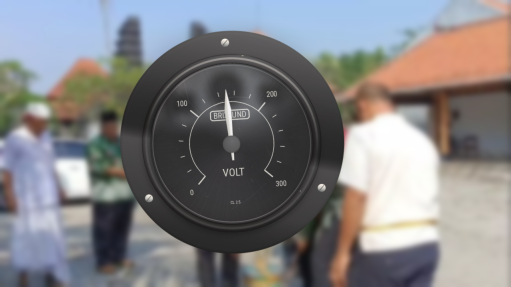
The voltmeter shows 150 V
